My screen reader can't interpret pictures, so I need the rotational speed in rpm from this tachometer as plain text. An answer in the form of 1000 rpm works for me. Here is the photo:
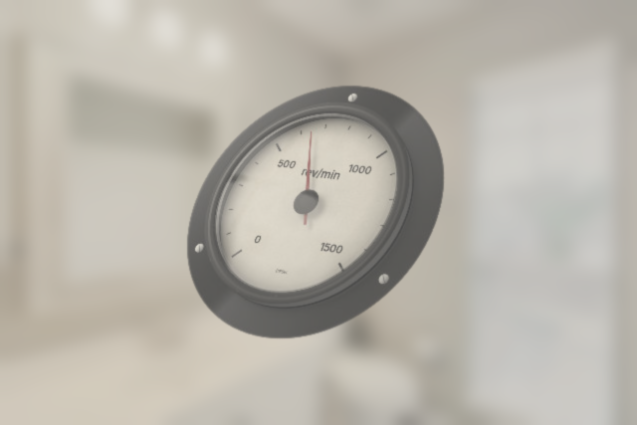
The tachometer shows 650 rpm
